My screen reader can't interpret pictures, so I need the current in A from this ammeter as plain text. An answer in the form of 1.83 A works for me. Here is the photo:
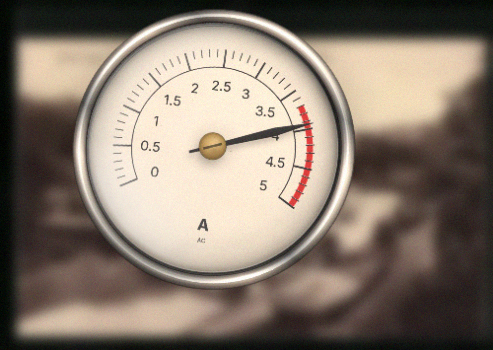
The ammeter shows 3.95 A
